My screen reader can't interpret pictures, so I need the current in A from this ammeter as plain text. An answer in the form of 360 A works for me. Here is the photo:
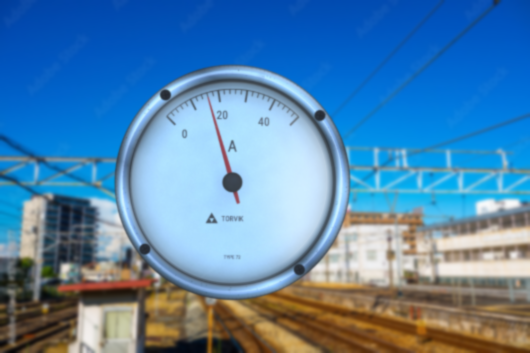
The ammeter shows 16 A
